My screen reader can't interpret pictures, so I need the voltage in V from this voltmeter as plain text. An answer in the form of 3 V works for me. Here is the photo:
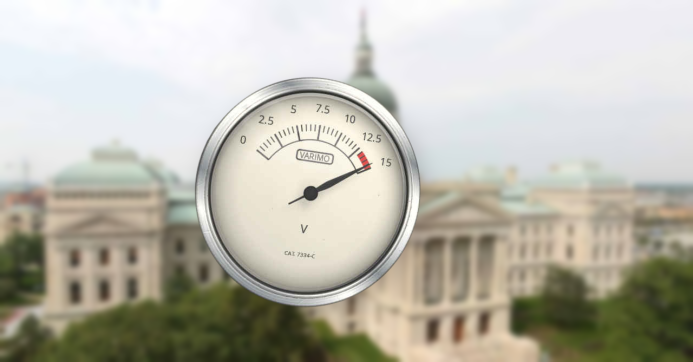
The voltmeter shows 14.5 V
